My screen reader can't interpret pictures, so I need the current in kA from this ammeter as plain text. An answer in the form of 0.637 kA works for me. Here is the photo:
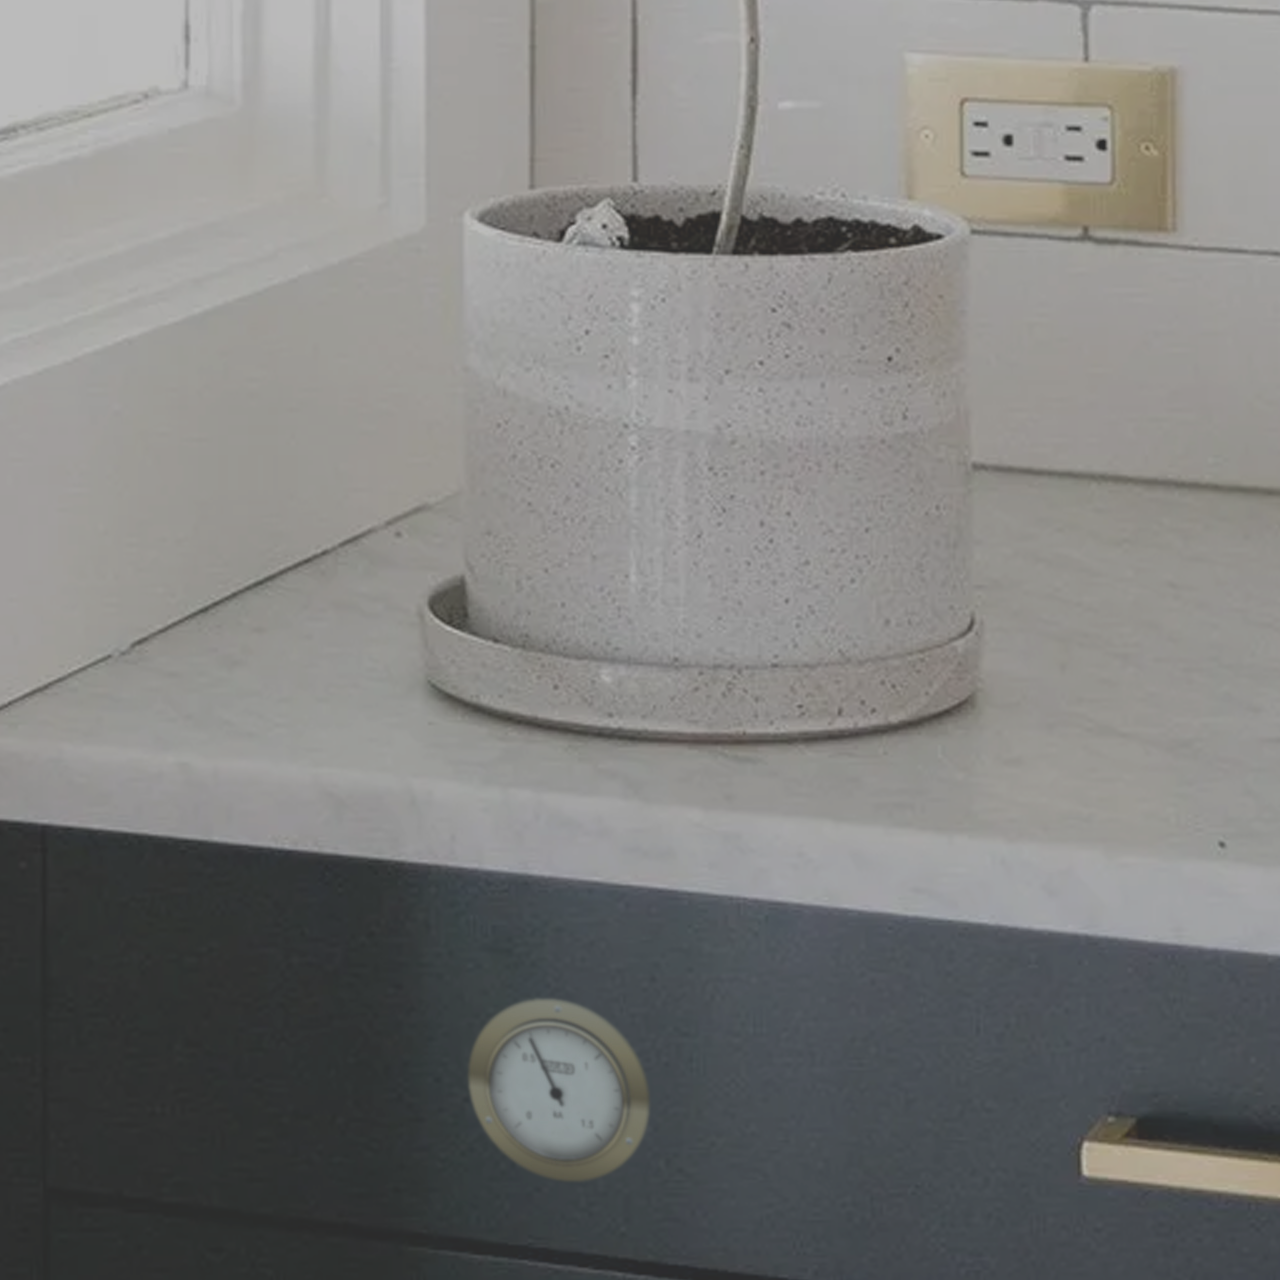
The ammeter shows 0.6 kA
